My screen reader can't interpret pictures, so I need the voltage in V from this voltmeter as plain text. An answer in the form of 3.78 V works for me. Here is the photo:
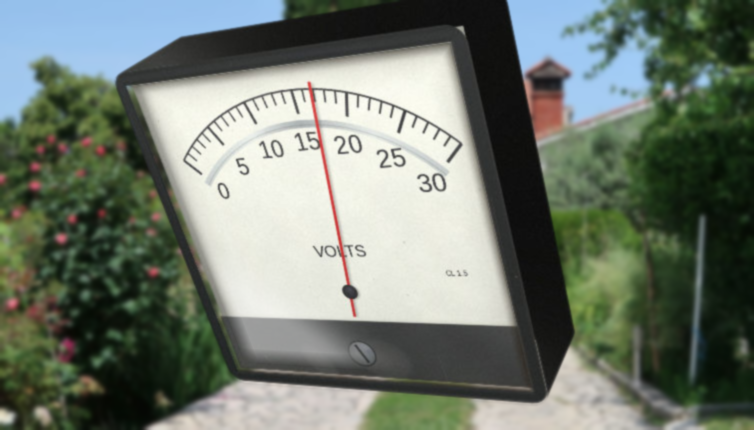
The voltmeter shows 17 V
